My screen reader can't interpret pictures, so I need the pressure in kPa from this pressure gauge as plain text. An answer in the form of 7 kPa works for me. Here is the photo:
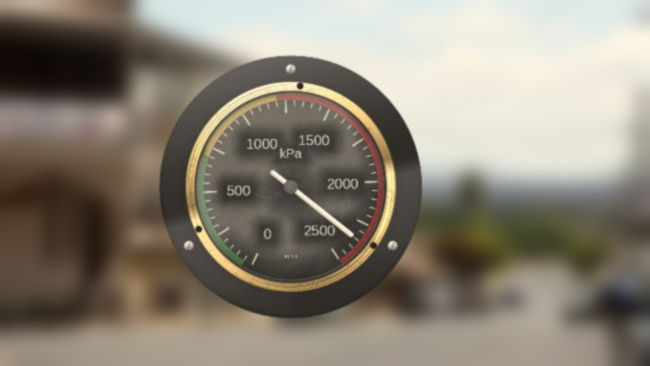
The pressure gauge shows 2350 kPa
